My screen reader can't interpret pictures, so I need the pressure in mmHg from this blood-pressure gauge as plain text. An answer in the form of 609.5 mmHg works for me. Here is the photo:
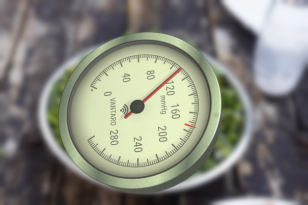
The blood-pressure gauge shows 110 mmHg
